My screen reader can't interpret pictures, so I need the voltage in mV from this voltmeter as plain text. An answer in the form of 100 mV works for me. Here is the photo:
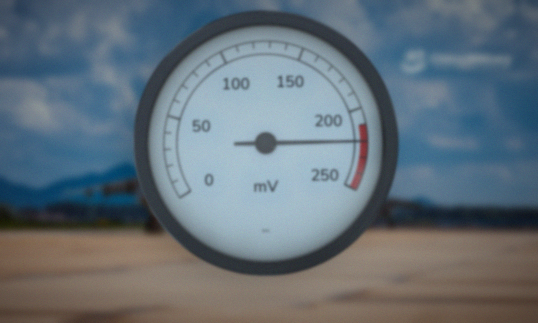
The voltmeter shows 220 mV
